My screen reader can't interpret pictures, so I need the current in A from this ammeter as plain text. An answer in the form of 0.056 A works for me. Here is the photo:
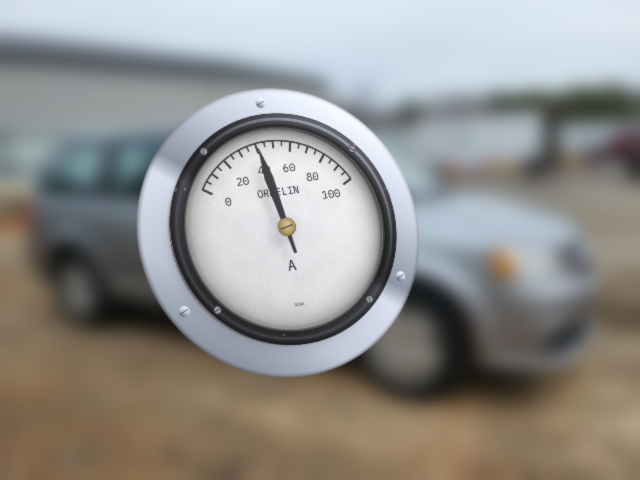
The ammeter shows 40 A
